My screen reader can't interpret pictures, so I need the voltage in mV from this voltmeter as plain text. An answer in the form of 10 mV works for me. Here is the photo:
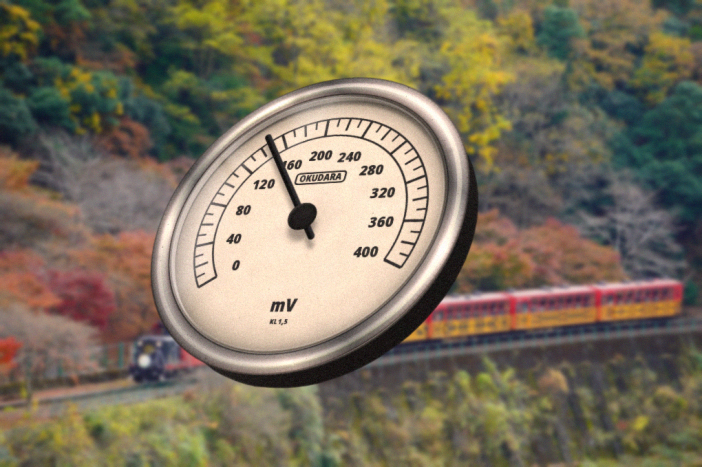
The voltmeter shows 150 mV
